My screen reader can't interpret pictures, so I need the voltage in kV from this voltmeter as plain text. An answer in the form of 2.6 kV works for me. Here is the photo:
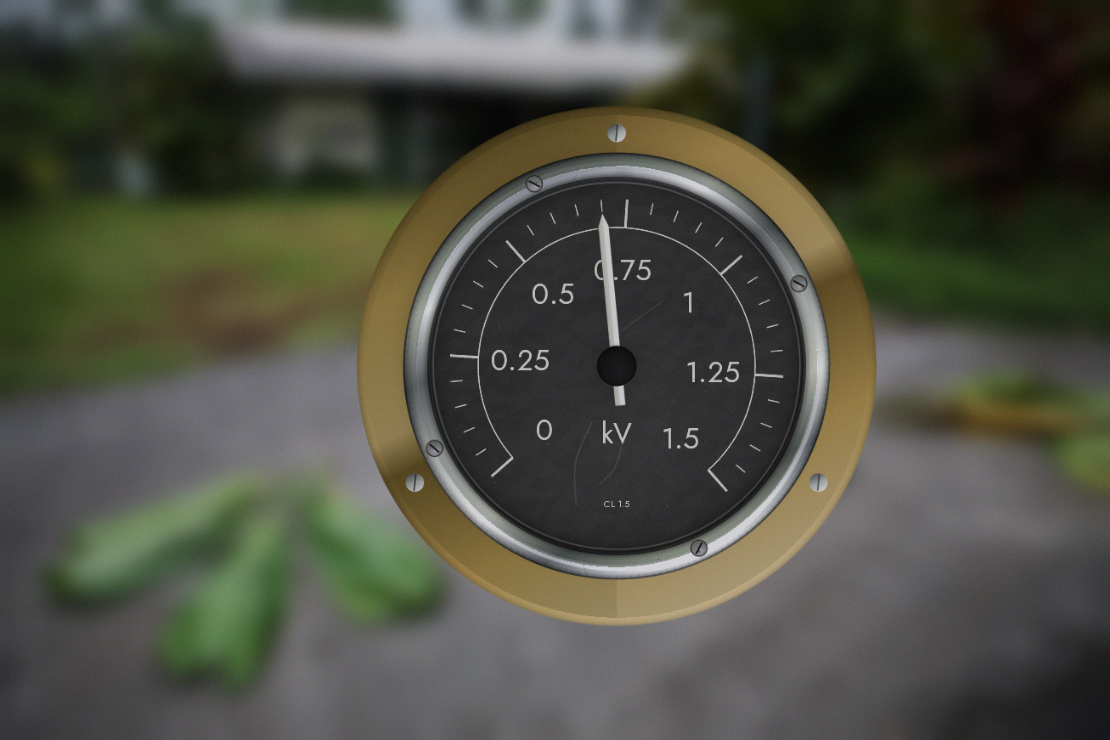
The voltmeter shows 0.7 kV
